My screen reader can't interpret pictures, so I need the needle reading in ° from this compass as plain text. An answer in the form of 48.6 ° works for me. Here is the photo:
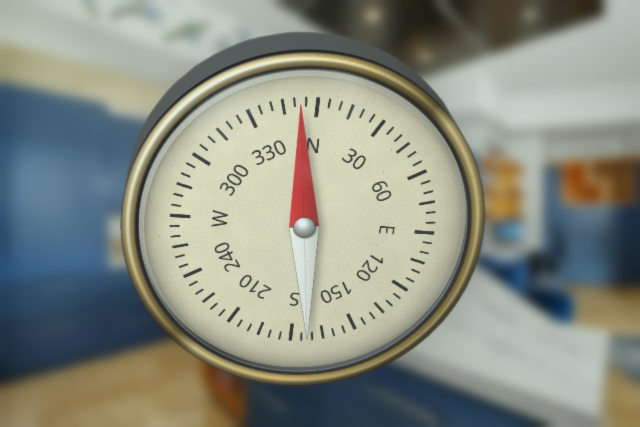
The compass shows 352.5 °
